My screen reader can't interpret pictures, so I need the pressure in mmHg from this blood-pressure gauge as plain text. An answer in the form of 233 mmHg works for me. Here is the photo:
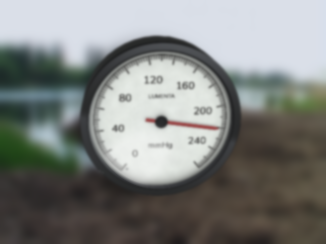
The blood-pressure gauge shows 220 mmHg
